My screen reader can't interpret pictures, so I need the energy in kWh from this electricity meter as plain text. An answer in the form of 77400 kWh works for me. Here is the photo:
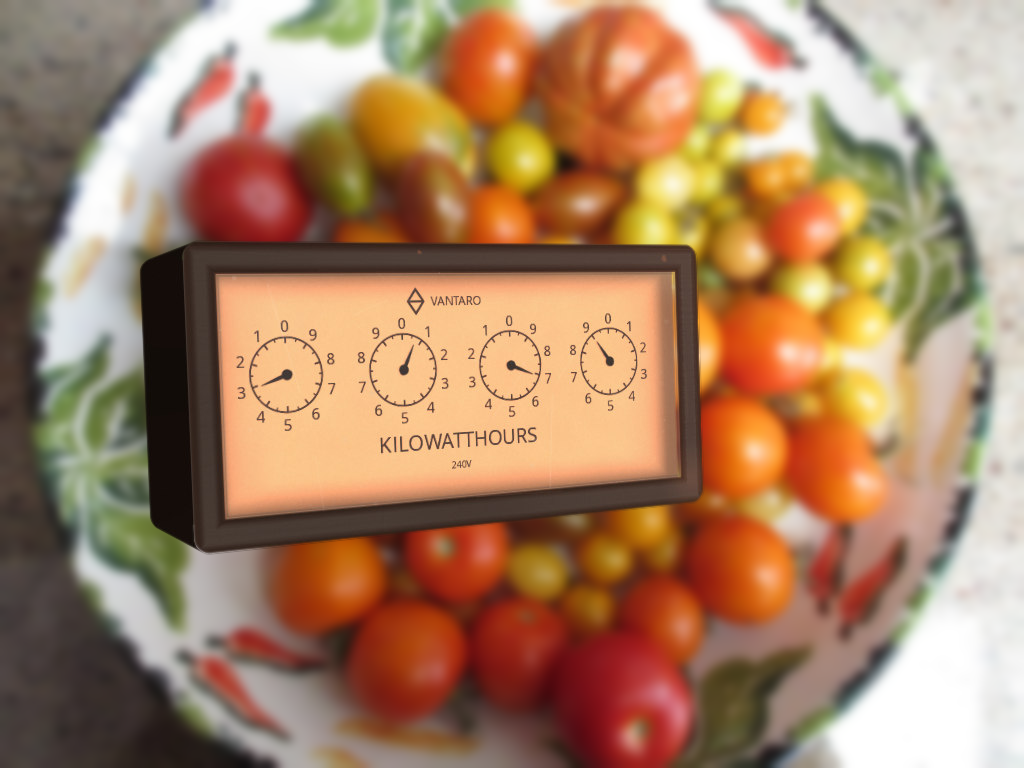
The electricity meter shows 3069 kWh
